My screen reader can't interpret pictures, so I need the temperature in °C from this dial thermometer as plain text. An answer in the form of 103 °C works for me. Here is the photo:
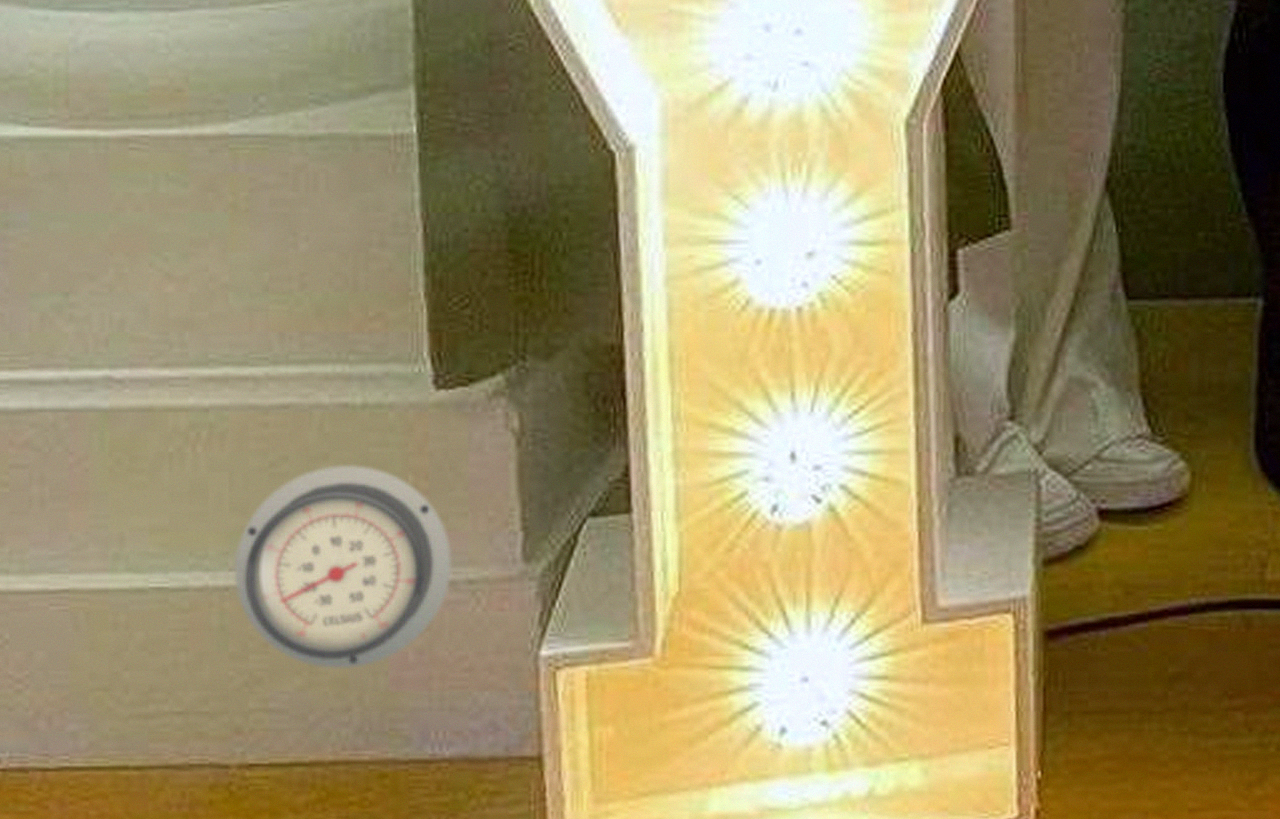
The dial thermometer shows -20 °C
